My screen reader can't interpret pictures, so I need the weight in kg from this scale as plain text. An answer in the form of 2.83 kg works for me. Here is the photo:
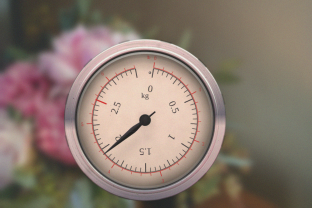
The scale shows 1.95 kg
